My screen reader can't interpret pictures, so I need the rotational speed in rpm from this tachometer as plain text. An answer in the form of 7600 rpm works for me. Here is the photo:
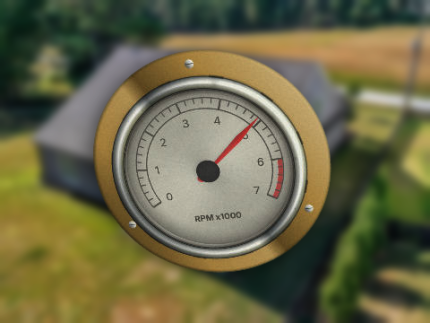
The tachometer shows 4900 rpm
